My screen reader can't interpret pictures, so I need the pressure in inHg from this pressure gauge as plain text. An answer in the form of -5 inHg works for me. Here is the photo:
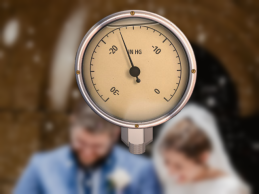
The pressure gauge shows -17 inHg
